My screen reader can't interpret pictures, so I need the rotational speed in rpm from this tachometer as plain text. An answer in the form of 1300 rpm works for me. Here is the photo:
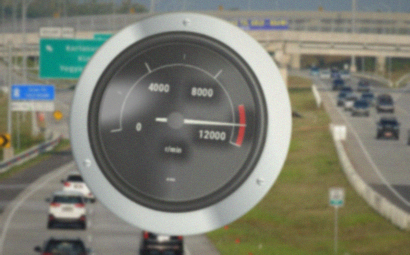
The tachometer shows 11000 rpm
